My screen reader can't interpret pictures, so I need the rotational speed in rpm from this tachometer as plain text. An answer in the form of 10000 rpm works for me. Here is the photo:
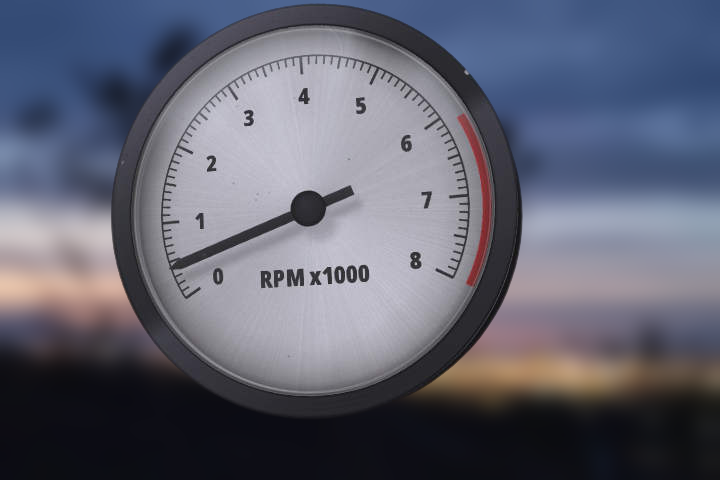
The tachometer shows 400 rpm
